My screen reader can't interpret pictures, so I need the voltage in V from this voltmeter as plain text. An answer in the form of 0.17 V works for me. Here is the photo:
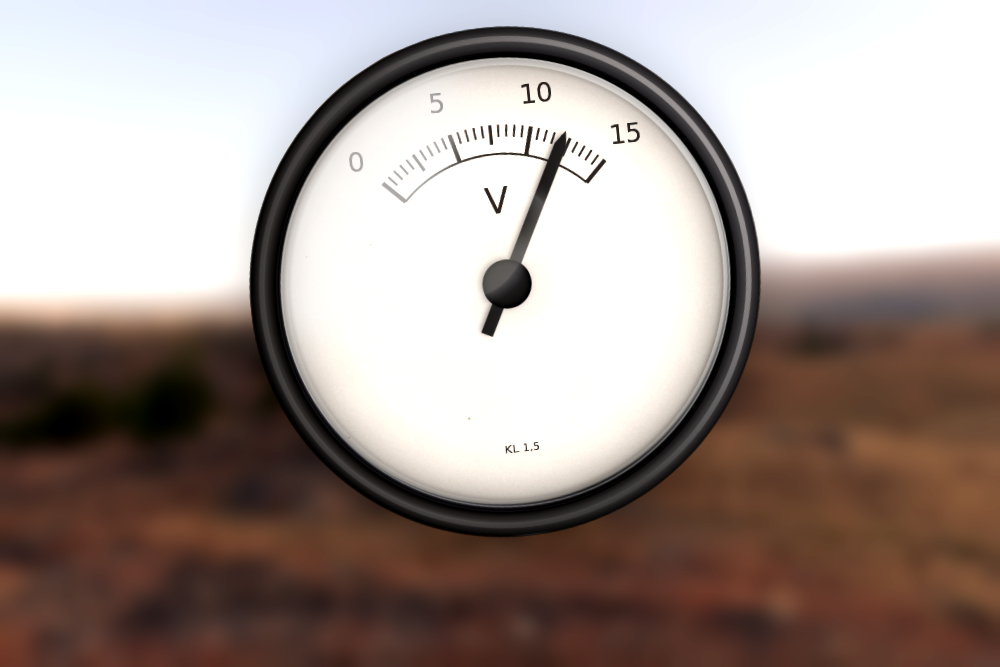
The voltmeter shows 12 V
